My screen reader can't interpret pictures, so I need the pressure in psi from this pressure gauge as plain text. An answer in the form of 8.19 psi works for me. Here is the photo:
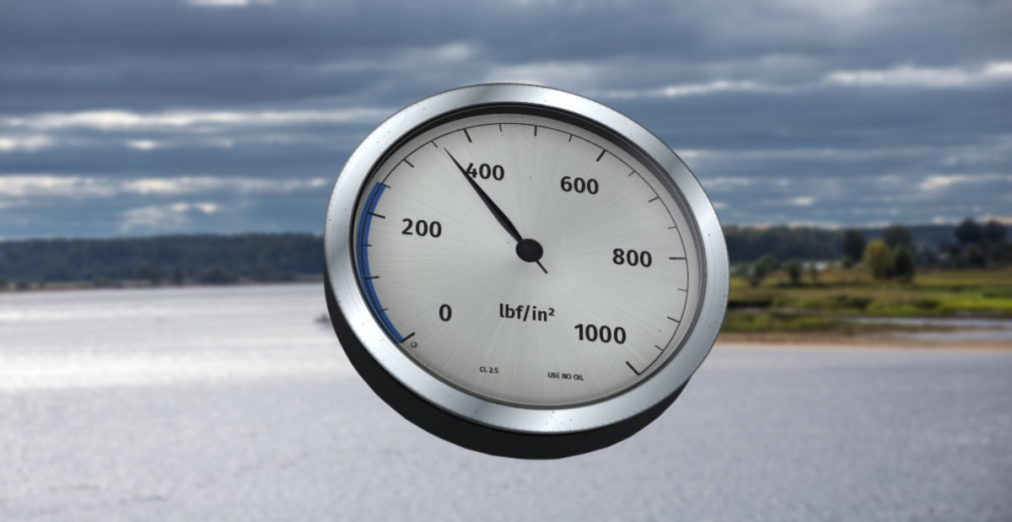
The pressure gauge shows 350 psi
